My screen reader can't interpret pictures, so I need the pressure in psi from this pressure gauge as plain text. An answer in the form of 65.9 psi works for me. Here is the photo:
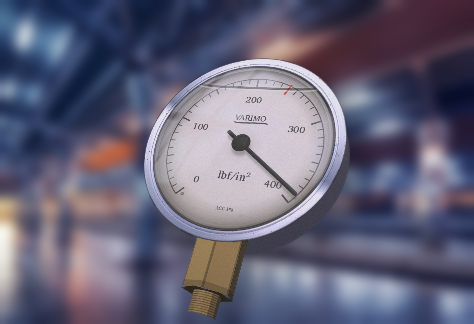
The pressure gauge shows 390 psi
